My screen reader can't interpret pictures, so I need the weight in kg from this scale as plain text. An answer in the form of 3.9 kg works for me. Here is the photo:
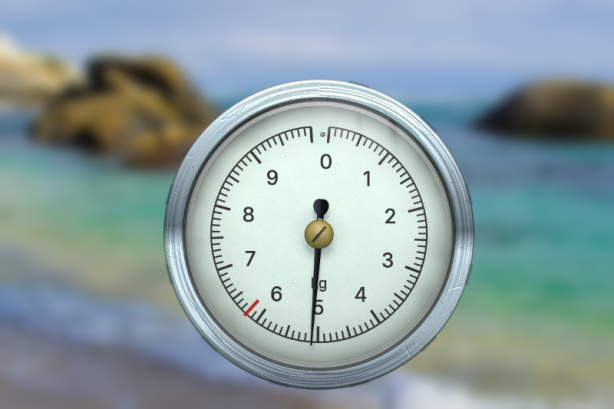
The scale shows 5.1 kg
